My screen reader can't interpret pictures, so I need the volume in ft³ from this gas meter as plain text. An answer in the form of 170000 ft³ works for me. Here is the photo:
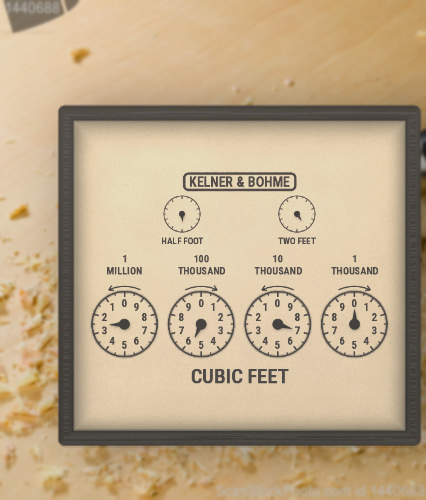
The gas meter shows 257000 ft³
